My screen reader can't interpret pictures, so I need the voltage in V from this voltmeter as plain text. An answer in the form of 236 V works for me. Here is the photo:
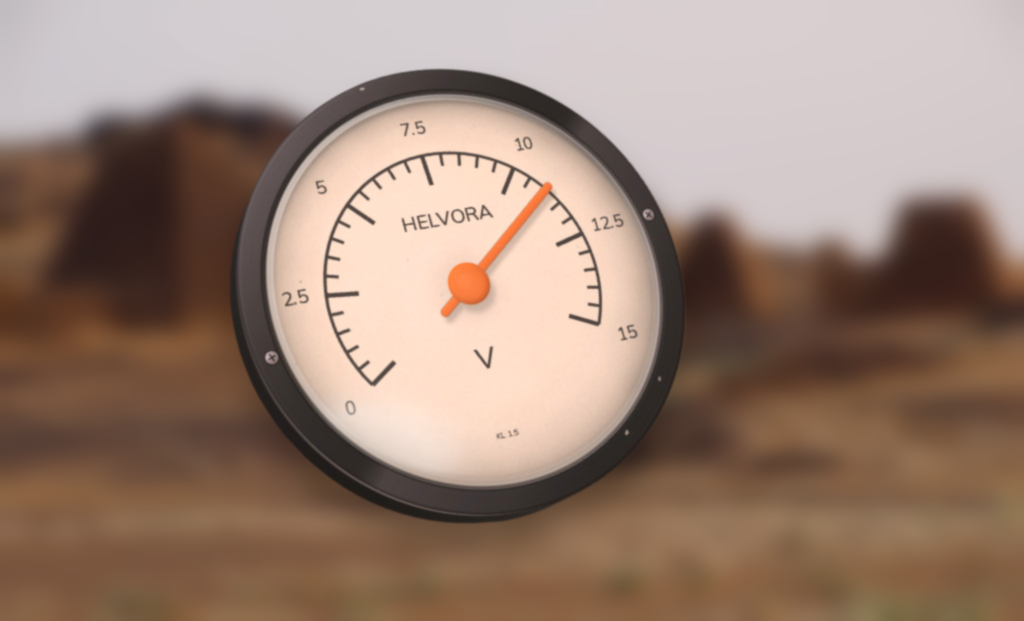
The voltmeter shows 11 V
